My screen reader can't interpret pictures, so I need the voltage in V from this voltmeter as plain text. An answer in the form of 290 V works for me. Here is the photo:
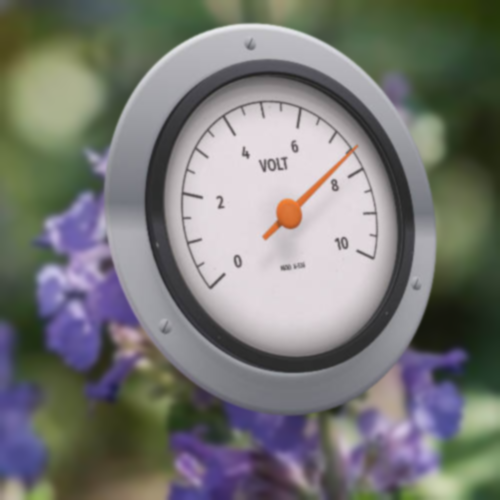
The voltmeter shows 7.5 V
